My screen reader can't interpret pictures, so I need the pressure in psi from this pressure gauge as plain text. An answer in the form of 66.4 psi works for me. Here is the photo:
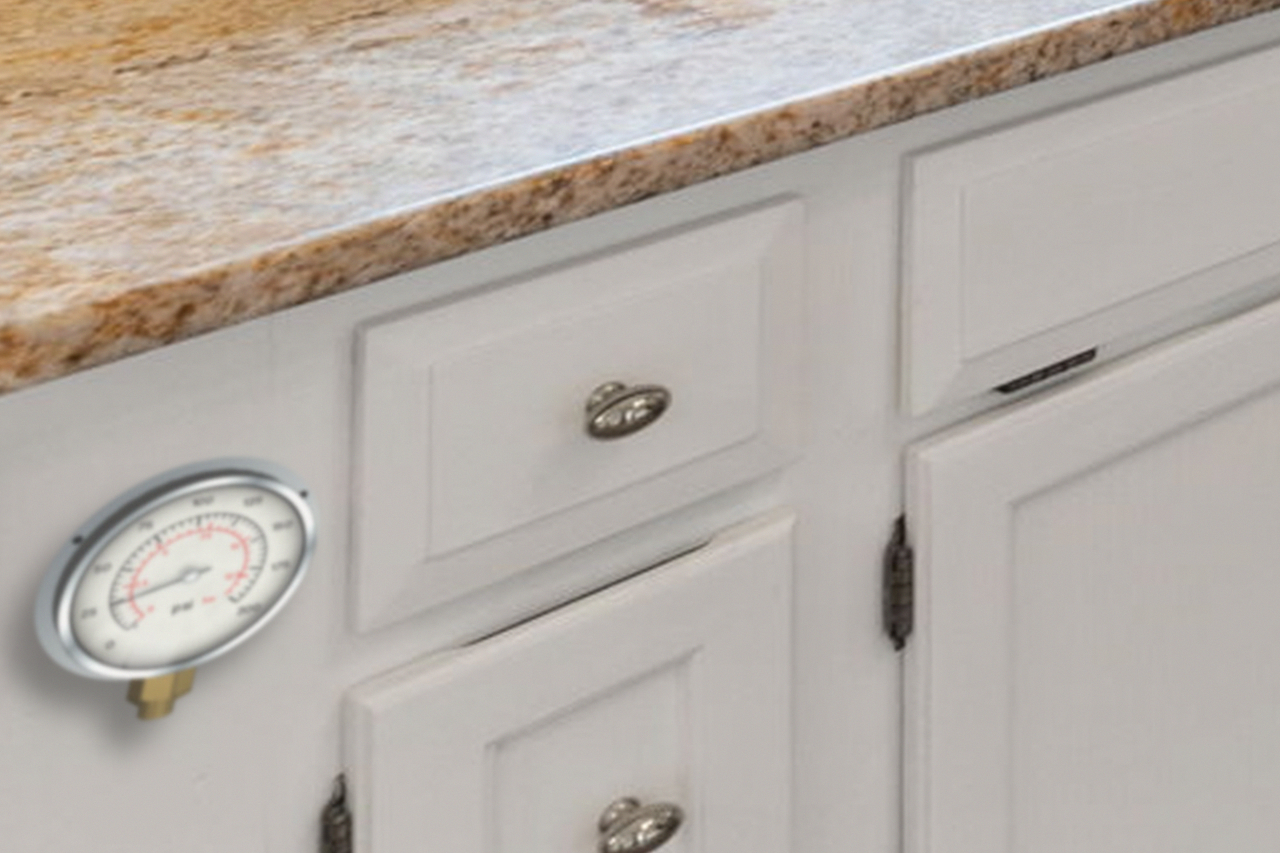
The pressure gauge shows 25 psi
